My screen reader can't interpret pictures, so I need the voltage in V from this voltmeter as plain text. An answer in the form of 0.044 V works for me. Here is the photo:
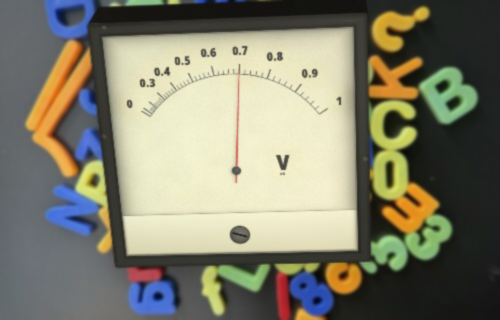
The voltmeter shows 0.7 V
